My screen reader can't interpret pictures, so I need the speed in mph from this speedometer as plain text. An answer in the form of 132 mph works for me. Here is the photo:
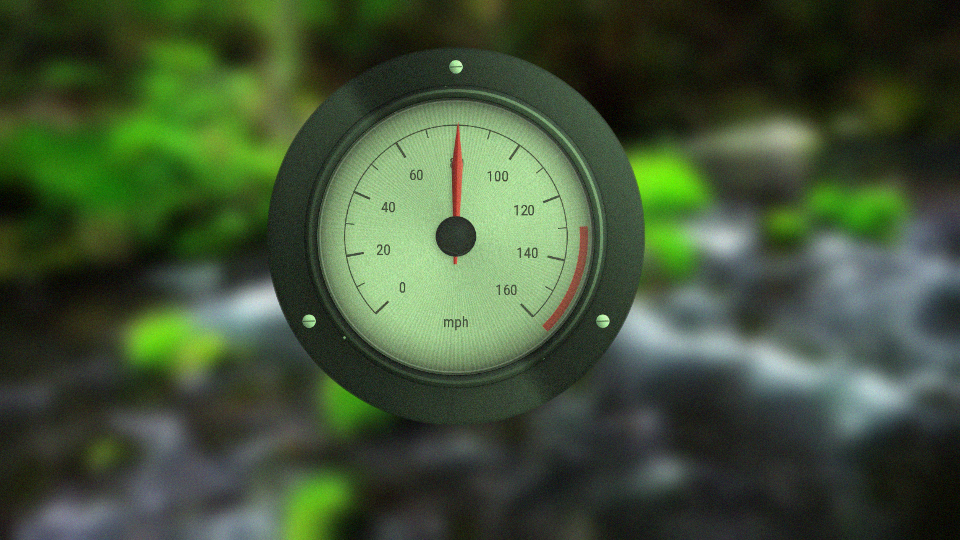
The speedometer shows 80 mph
